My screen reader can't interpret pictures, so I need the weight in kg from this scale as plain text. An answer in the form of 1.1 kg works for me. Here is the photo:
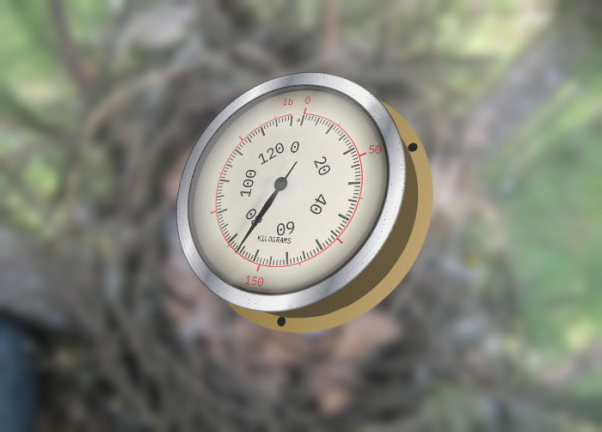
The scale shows 75 kg
